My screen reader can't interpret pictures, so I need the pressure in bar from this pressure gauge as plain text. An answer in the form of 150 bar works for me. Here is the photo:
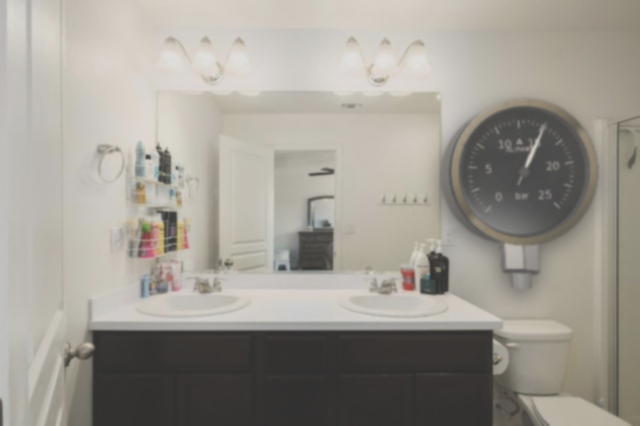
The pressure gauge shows 15 bar
